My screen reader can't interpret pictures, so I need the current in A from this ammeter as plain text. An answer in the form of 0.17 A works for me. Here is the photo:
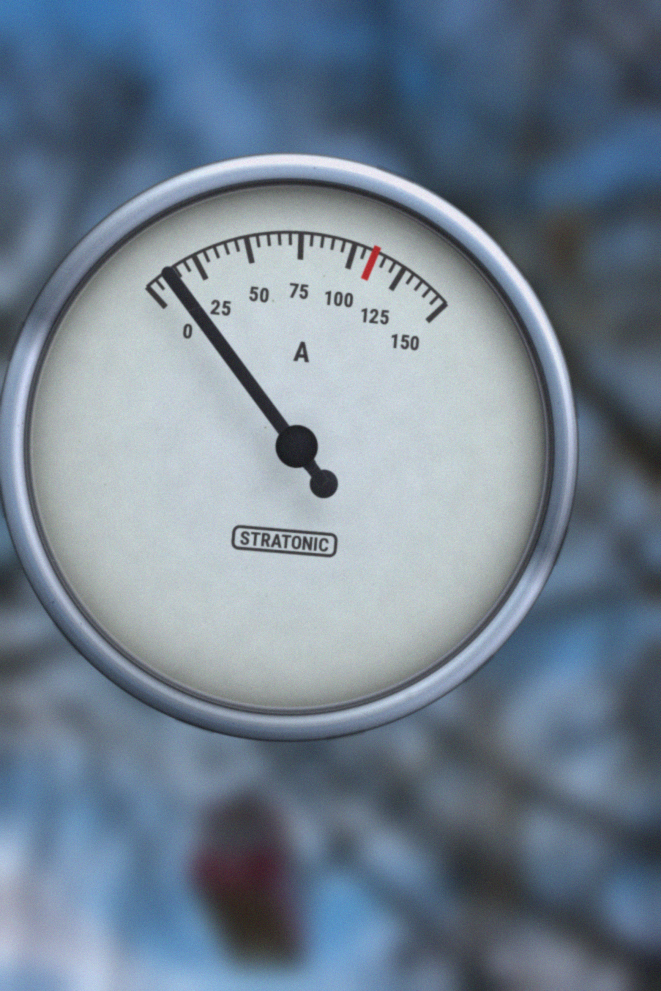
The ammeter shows 10 A
